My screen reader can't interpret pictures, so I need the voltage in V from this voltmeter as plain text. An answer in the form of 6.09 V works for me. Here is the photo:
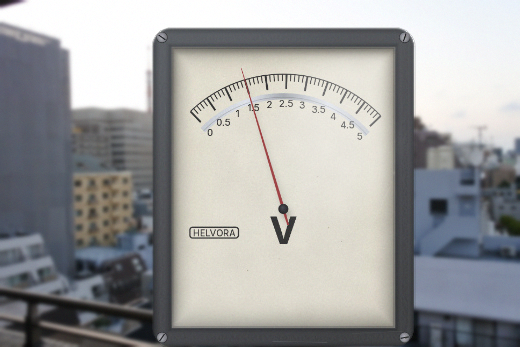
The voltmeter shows 1.5 V
